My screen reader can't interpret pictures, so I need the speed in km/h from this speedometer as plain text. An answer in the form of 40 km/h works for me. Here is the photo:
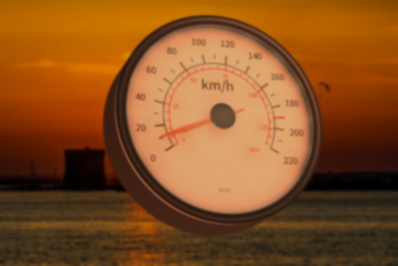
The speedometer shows 10 km/h
